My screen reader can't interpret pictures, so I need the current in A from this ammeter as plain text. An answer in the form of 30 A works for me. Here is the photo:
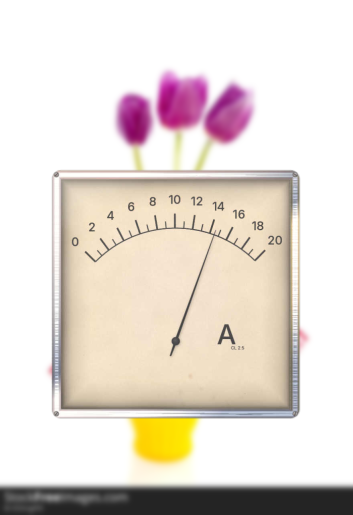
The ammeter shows 14.5 A
